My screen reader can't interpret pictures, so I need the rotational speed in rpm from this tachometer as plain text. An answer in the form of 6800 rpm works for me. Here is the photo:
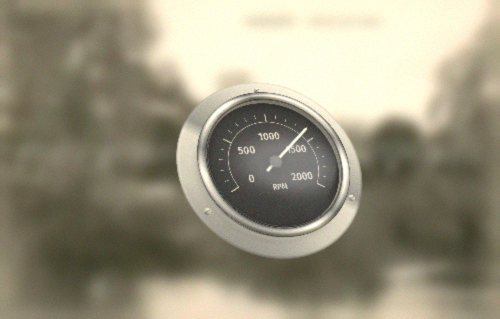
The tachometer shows 1400 rpm
